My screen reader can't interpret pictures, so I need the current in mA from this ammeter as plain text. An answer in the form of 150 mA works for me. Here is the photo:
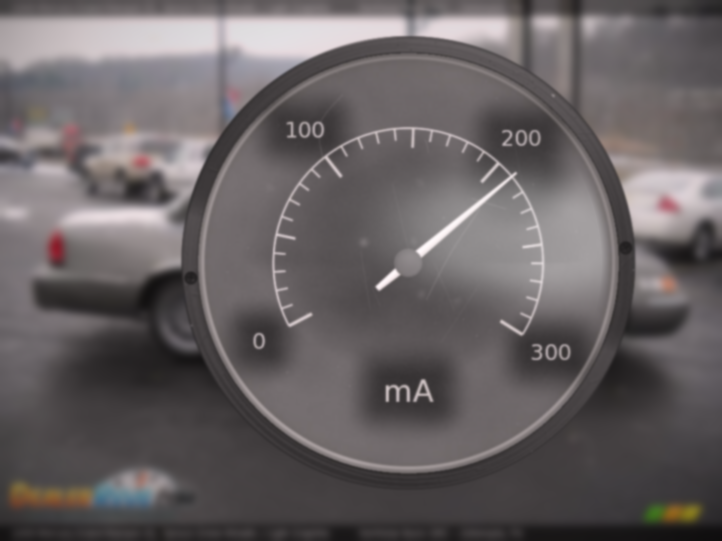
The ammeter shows 210 mA
